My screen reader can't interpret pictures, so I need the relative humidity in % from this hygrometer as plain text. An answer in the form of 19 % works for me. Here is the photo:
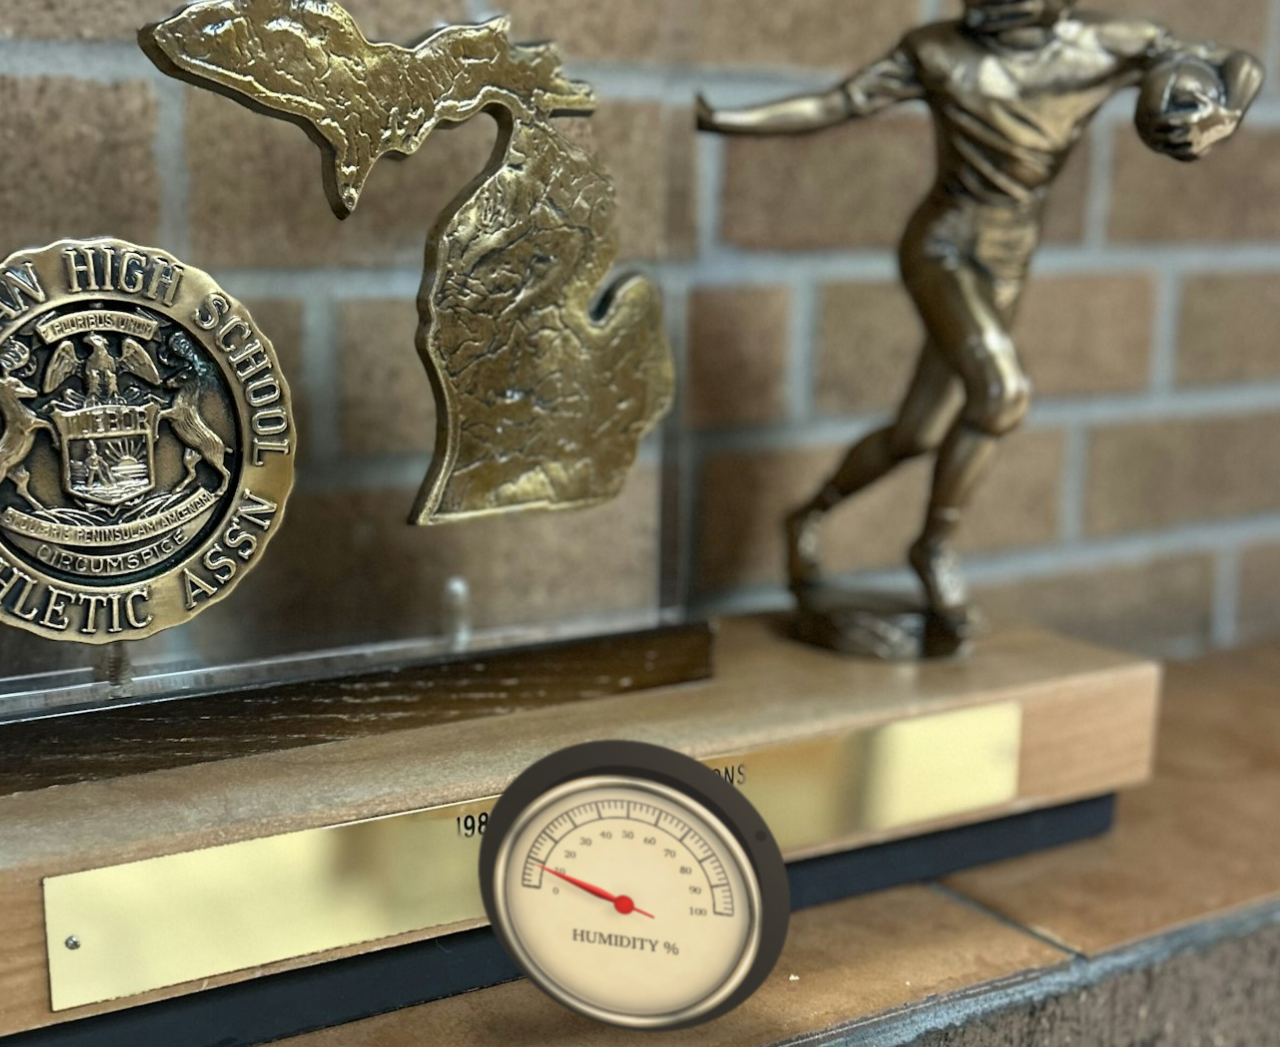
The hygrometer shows 10 %
